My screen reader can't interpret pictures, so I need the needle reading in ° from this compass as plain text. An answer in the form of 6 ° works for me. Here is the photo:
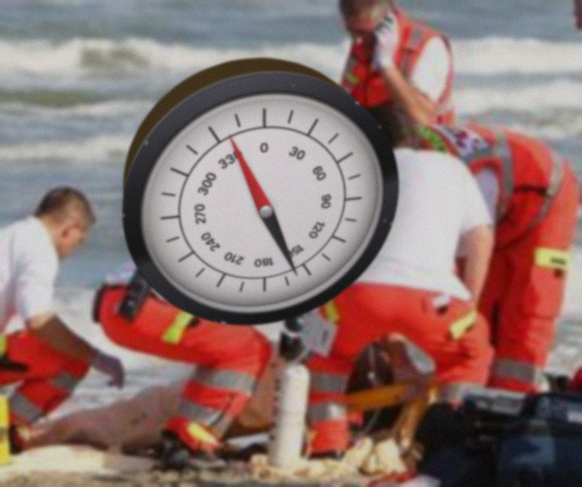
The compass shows 337.5 °
